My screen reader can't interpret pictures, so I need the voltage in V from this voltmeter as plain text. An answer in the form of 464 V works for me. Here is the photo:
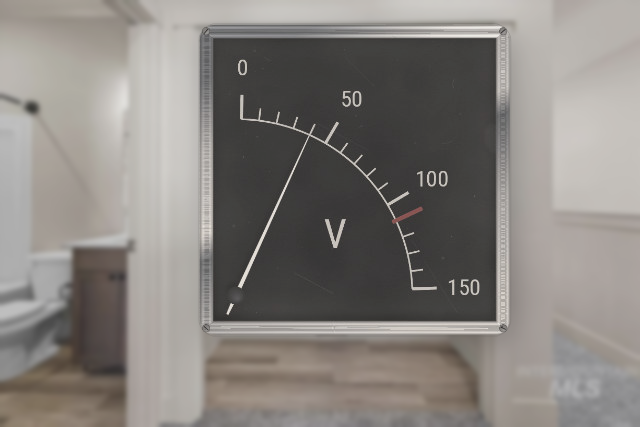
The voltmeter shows 40 V
